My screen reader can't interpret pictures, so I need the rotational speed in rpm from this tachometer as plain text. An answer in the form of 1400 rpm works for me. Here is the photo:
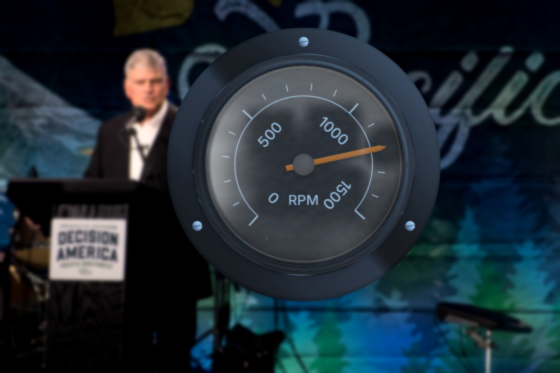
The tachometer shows 1200 rpm
